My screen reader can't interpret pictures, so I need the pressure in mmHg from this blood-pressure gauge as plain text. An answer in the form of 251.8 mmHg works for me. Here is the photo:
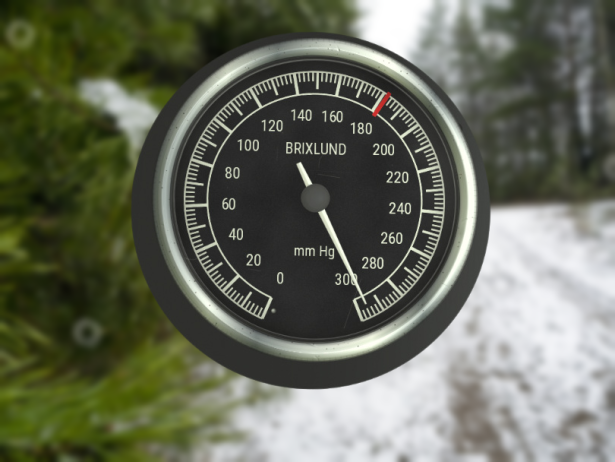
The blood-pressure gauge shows 296 mmHg
